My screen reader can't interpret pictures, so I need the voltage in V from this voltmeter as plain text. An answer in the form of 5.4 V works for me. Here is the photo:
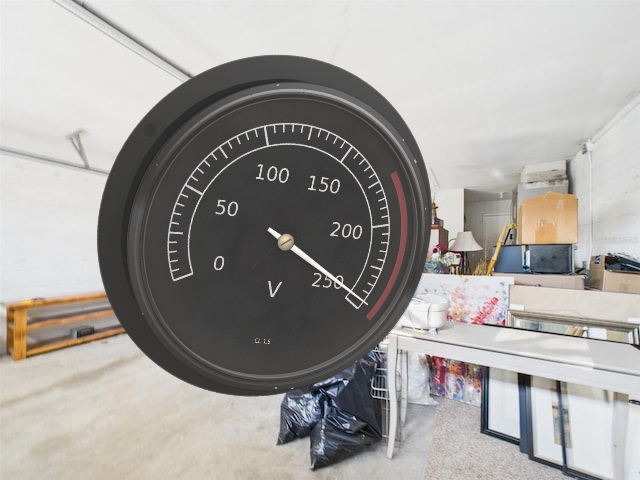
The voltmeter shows 245 V
